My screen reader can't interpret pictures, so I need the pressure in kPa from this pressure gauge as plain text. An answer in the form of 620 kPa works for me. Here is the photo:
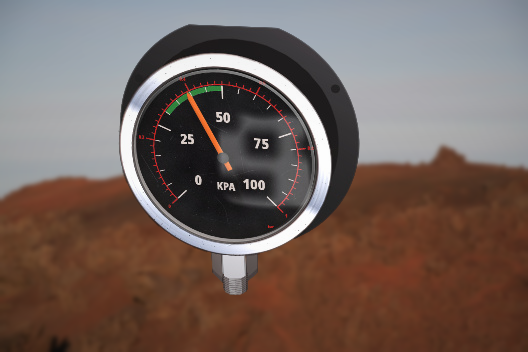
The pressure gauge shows 40 kPa
